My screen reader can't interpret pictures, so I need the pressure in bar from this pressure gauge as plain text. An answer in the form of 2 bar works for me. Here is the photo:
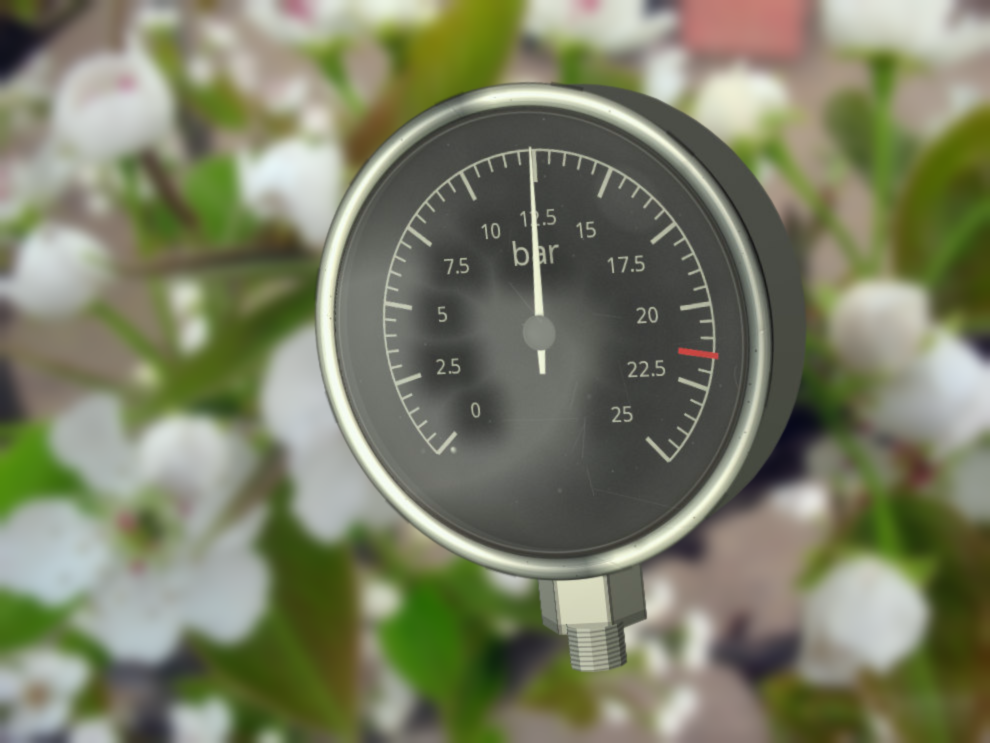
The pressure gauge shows 12.5 bar
